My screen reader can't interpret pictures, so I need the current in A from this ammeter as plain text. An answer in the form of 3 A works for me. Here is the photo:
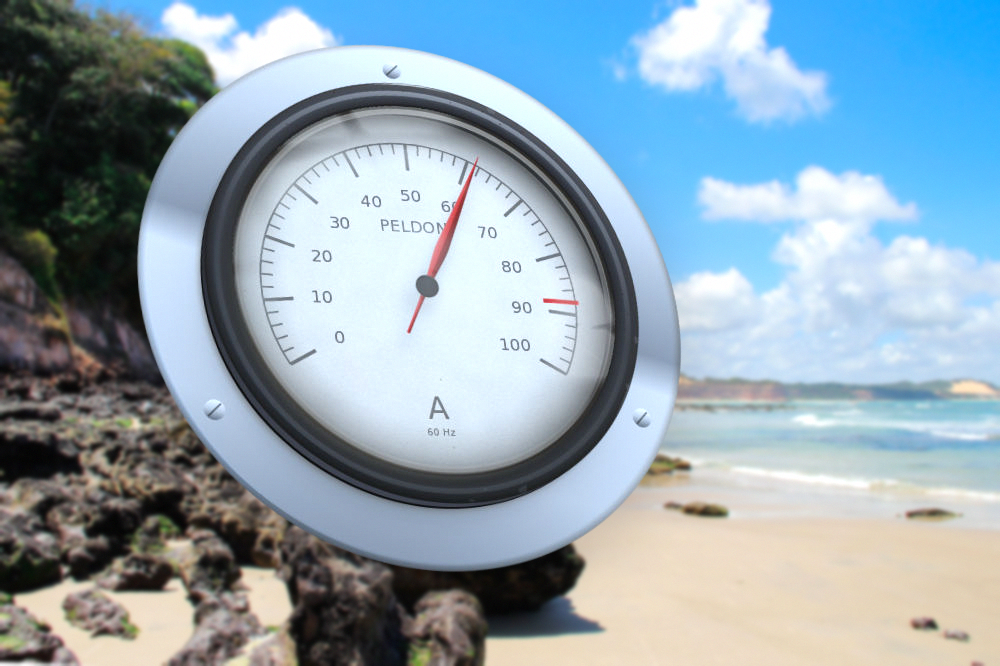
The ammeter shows 61 A
